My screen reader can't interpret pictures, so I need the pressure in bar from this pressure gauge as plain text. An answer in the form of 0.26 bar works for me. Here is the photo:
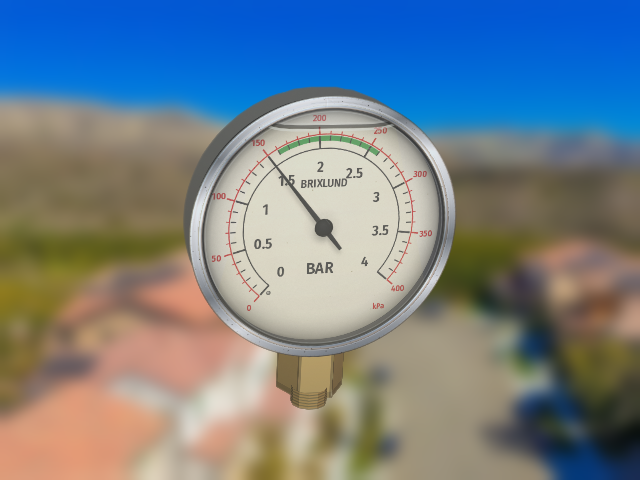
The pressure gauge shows 1.5 bar
